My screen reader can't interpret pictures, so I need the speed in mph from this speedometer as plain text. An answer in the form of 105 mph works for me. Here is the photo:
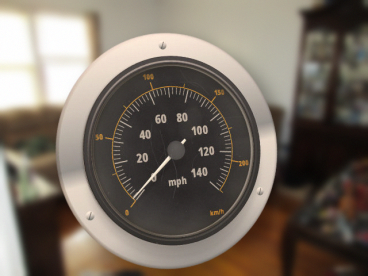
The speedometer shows 2 mph
